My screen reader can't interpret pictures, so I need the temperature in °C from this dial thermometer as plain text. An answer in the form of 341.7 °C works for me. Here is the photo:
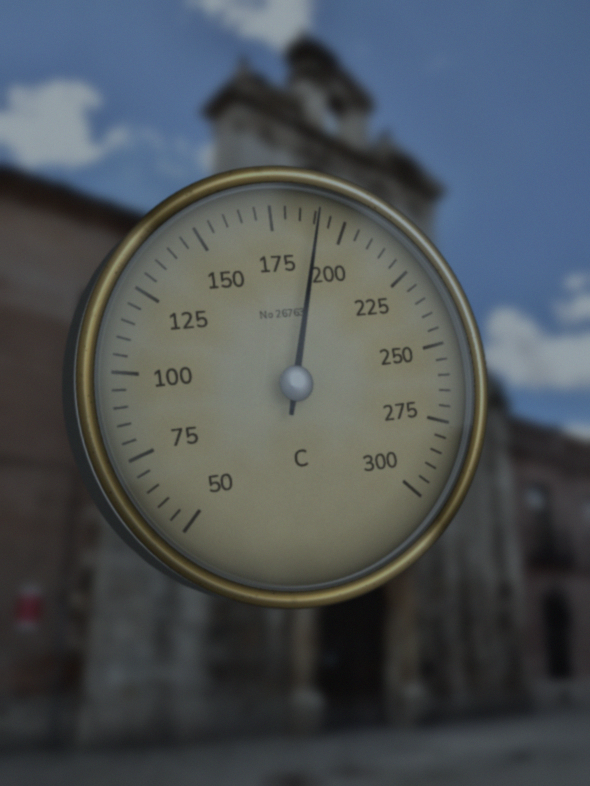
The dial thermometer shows 190 °C
